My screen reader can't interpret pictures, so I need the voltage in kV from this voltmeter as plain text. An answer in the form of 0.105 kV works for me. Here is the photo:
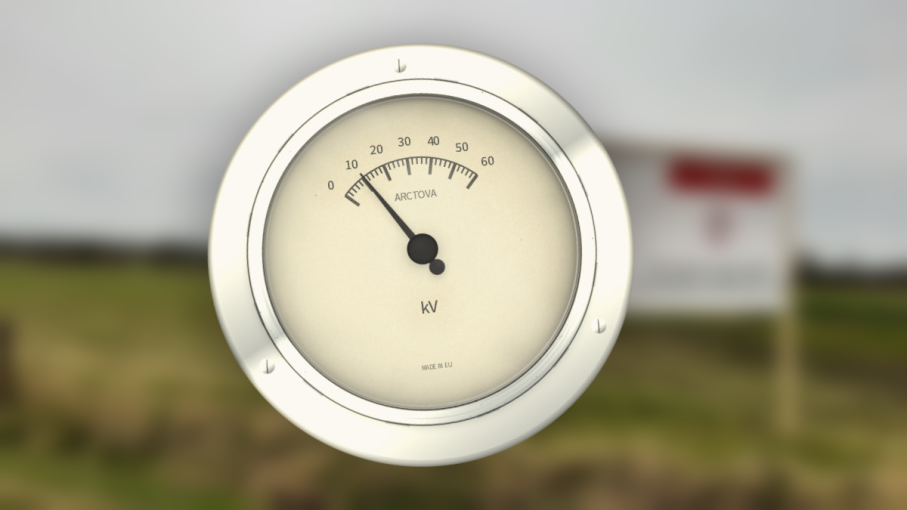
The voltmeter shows 10 kV
